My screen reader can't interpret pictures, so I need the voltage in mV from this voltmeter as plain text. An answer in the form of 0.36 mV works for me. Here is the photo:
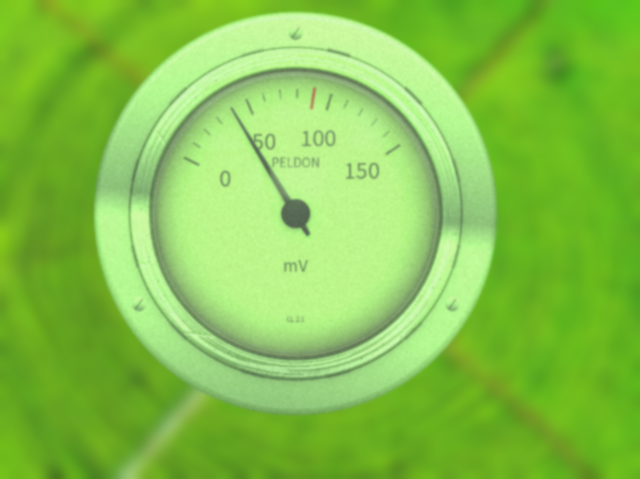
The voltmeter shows 40 mV
